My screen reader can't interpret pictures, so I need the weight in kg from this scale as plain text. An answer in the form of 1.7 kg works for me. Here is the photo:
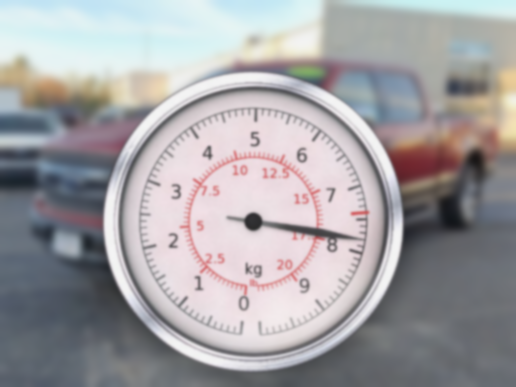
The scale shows 7.8 kg
